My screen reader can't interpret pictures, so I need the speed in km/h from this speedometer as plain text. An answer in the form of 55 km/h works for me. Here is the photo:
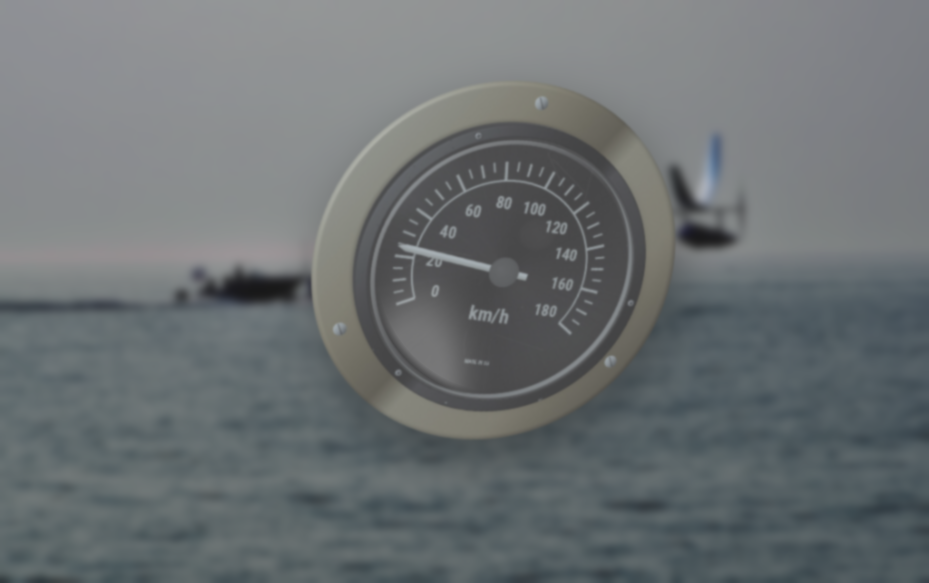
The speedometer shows 25 km/h
